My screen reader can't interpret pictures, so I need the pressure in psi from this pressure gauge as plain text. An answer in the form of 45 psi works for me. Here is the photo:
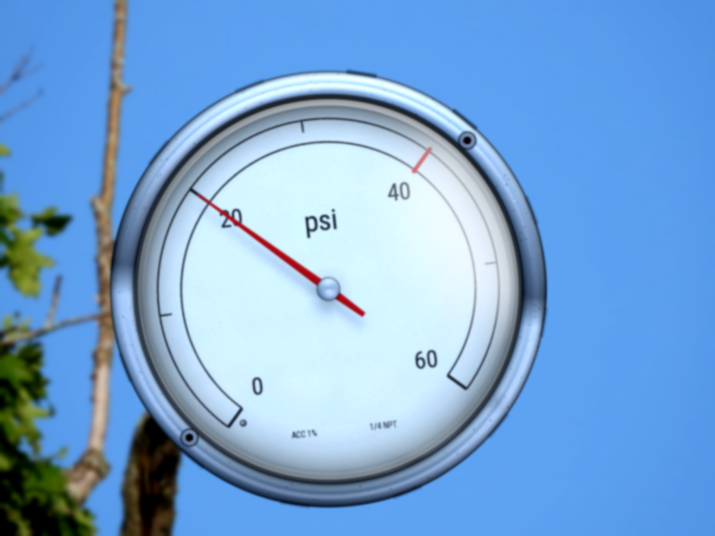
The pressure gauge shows 20 psi
